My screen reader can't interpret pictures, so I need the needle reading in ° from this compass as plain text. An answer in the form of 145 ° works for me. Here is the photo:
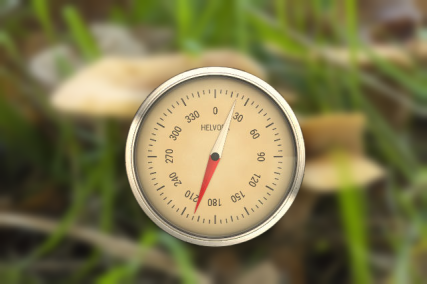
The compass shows 200 °
